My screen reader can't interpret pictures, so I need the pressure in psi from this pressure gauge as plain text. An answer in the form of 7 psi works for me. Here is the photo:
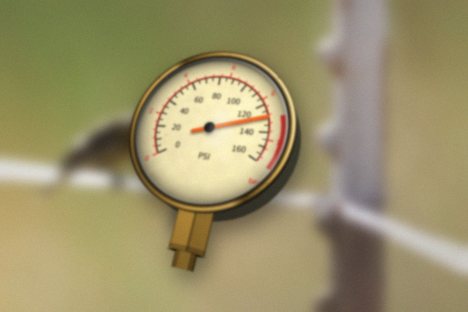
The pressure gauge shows 130 psi
